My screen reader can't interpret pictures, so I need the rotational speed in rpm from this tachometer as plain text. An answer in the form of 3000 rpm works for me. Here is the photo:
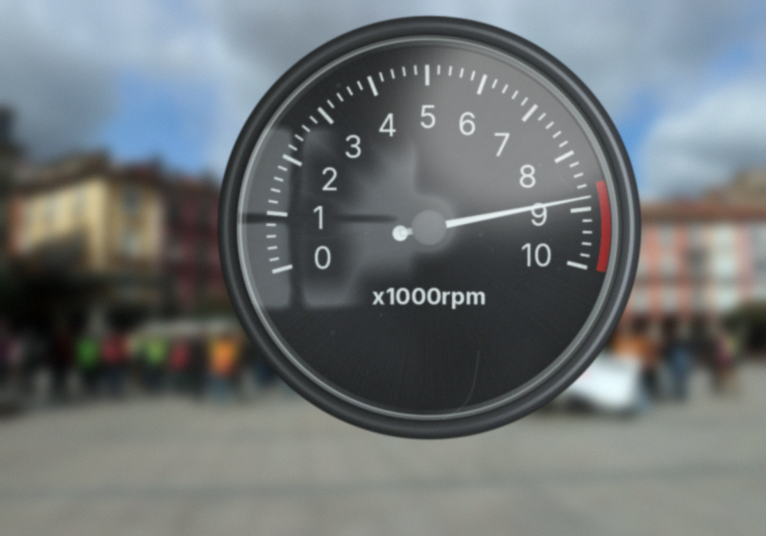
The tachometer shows 8800 rpm
